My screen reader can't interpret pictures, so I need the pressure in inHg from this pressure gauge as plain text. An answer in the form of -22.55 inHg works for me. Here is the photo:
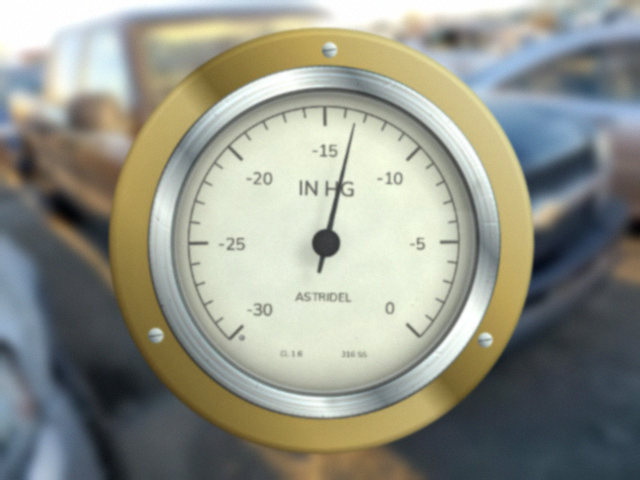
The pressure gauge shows -13.5 inHg
